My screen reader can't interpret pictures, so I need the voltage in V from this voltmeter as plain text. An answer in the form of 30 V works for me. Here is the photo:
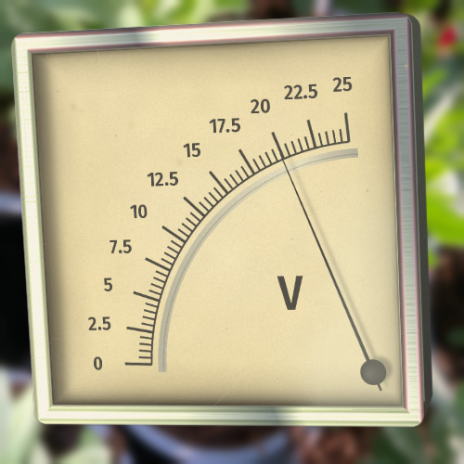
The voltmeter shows 20 V
